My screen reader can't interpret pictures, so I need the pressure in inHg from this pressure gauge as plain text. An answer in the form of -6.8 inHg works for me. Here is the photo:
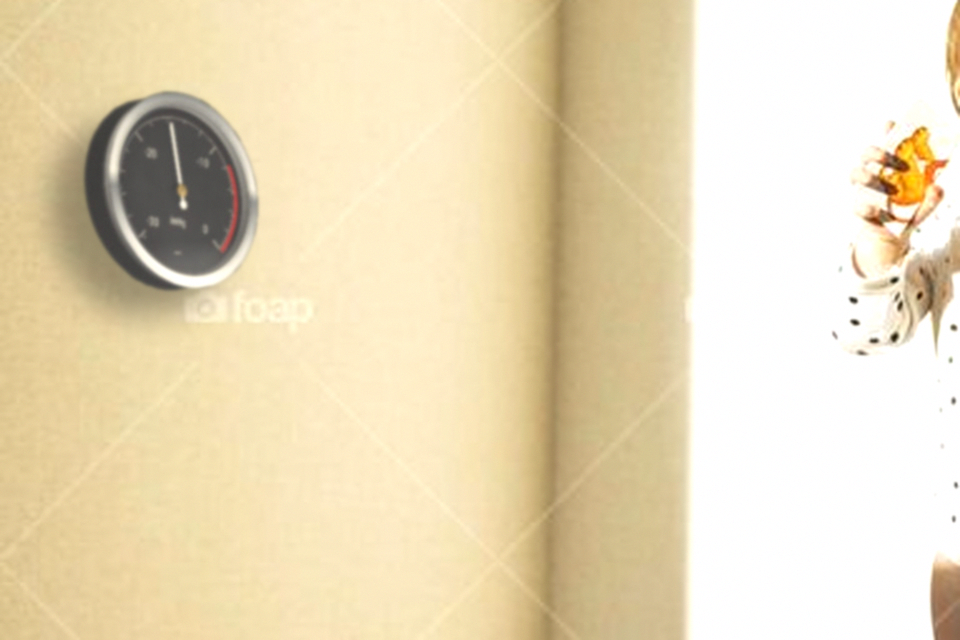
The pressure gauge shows -16 inHg
